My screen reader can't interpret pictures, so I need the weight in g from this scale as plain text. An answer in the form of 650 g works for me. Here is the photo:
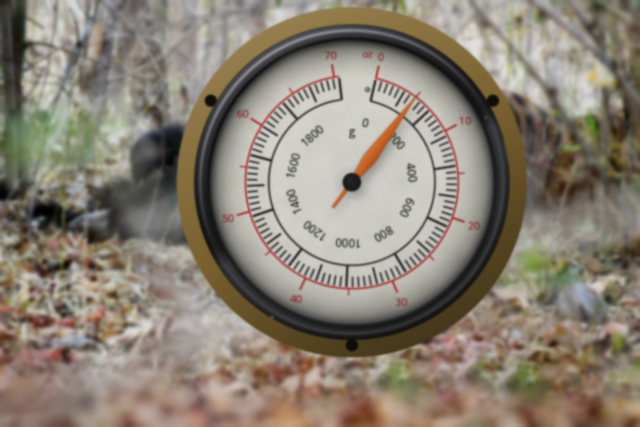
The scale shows 140 g
